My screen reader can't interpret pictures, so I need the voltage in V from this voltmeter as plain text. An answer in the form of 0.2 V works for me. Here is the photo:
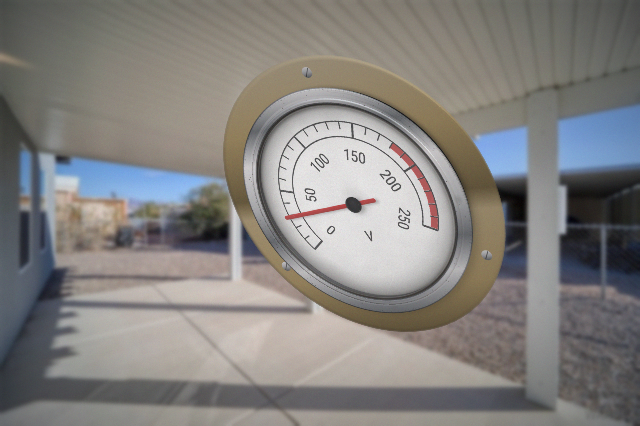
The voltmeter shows 30 V
